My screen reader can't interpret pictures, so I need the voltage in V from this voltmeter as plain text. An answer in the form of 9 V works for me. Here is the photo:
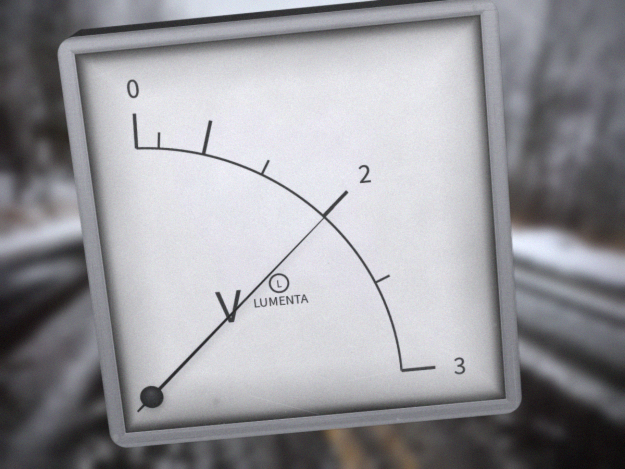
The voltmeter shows 2 V
